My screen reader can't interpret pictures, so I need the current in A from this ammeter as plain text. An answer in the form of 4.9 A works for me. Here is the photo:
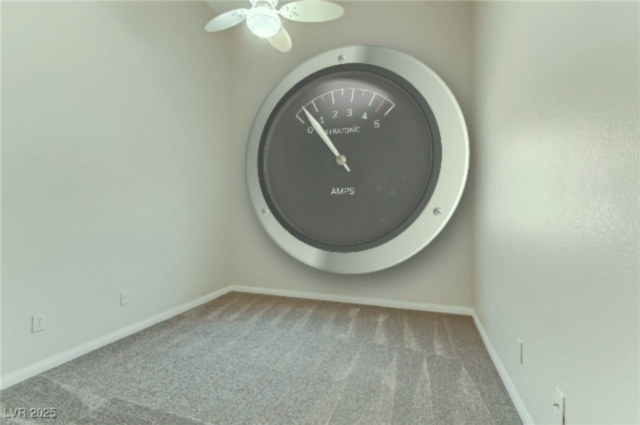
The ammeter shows 0.5 A
